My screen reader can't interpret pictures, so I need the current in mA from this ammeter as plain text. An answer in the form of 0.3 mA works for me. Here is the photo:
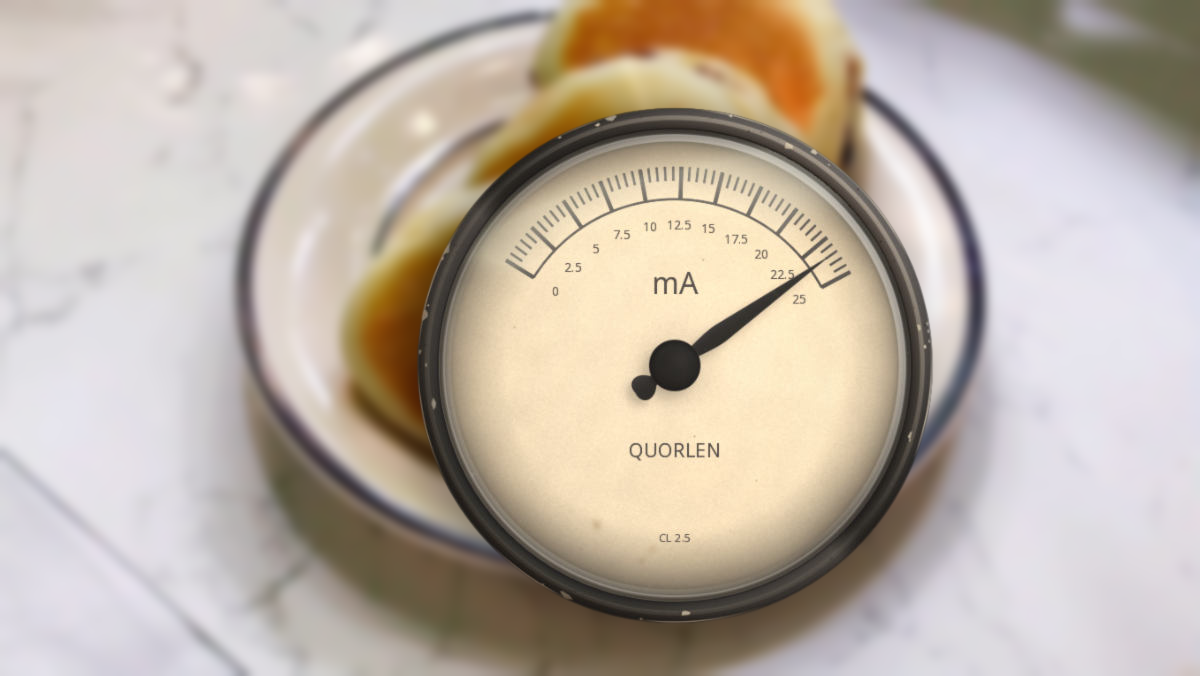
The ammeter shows 23.5 mA
